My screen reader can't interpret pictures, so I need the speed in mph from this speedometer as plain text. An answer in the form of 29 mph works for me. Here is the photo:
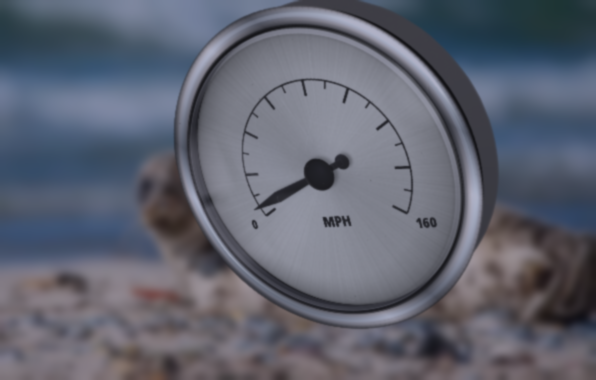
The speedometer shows 5 mph
